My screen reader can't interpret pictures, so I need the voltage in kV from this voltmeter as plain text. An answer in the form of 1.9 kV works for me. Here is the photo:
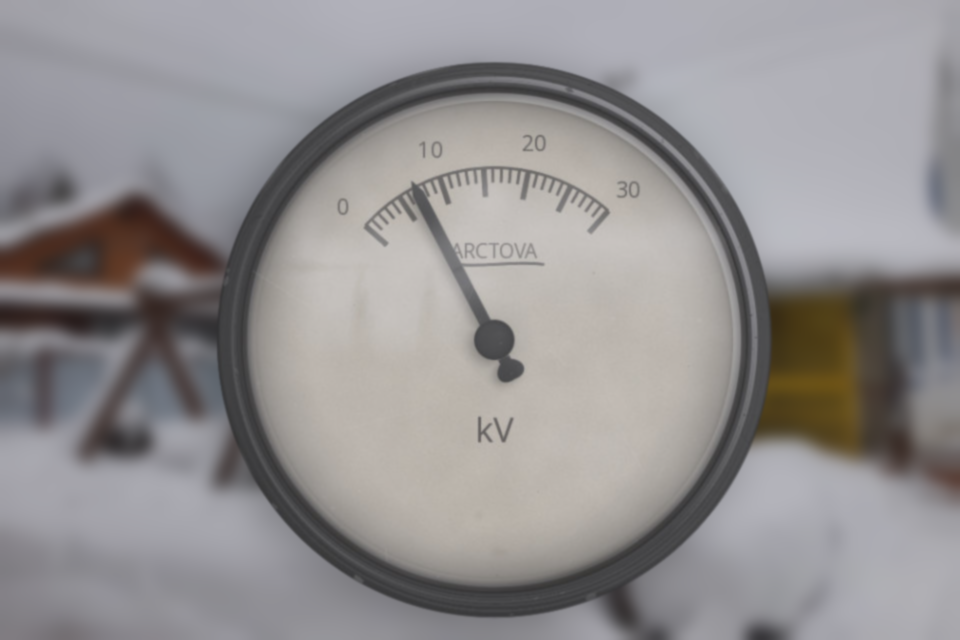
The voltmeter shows 7 kV
